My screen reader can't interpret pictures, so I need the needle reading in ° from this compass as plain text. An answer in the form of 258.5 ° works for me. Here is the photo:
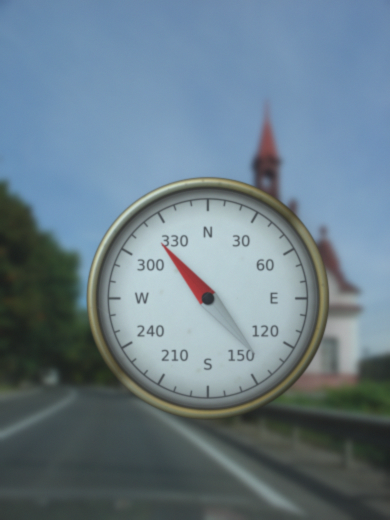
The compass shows 320 °
